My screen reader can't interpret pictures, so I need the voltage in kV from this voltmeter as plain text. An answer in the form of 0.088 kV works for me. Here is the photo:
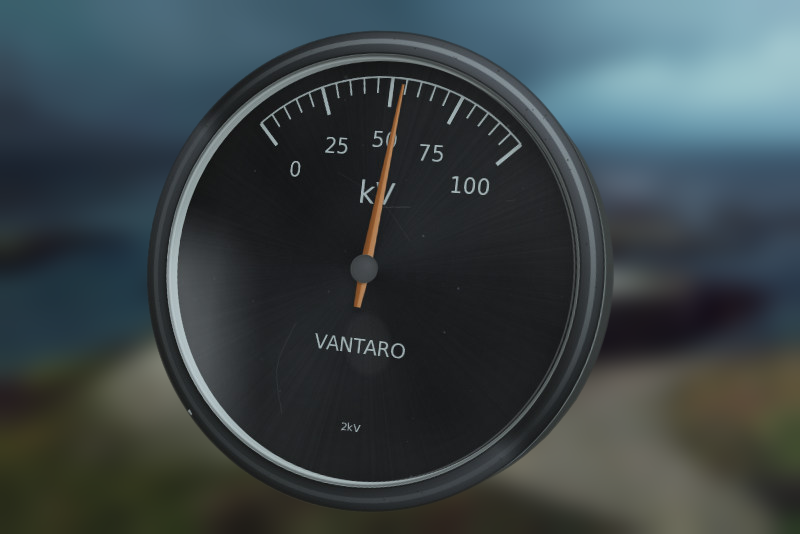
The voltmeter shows 55 kV
